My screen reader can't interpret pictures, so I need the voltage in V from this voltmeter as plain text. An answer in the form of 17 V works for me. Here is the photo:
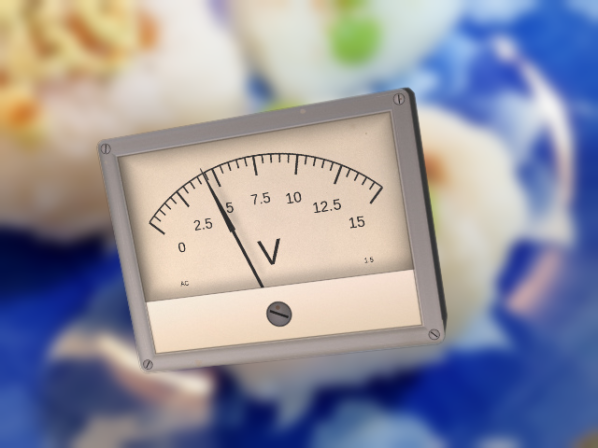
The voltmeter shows 4.5 V
